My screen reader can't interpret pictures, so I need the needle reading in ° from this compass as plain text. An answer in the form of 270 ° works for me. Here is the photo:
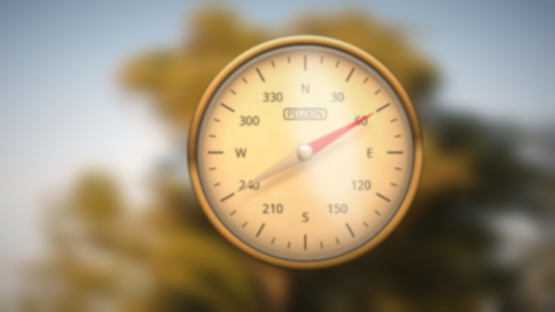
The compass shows 60 °
